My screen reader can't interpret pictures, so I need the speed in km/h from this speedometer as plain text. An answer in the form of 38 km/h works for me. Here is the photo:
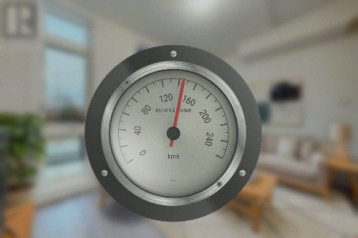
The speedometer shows 145 km/h
